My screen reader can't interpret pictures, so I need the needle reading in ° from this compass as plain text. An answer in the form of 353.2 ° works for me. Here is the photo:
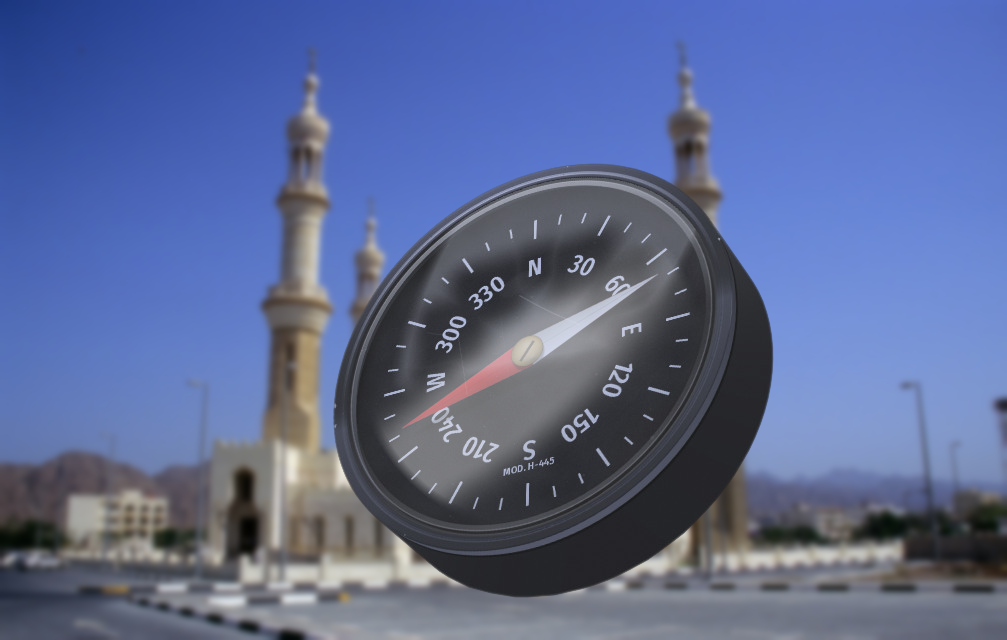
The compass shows 250 °
